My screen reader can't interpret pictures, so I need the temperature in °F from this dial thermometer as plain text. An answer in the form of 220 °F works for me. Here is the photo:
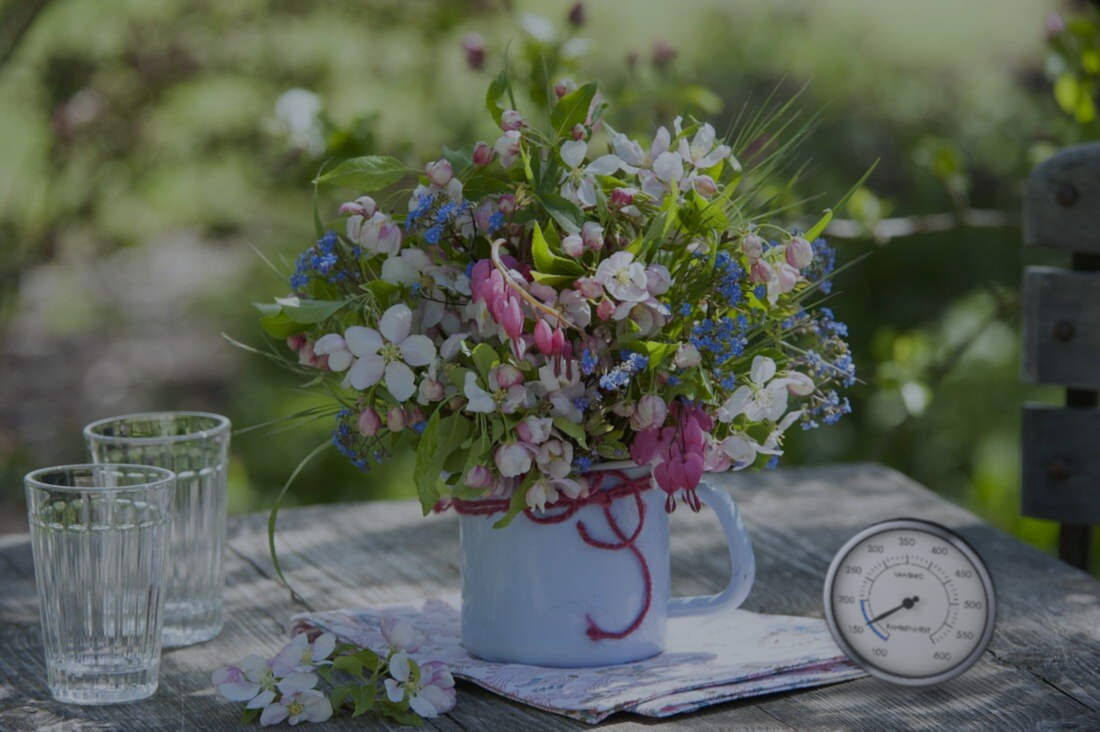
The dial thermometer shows 150 °F
